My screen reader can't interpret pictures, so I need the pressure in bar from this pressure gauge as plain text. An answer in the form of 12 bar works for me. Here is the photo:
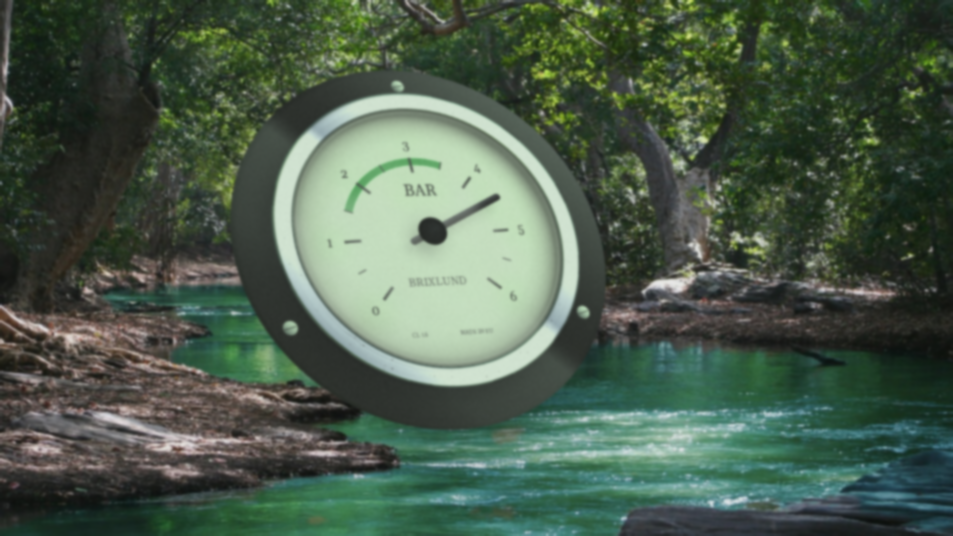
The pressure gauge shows 4.5 bar
